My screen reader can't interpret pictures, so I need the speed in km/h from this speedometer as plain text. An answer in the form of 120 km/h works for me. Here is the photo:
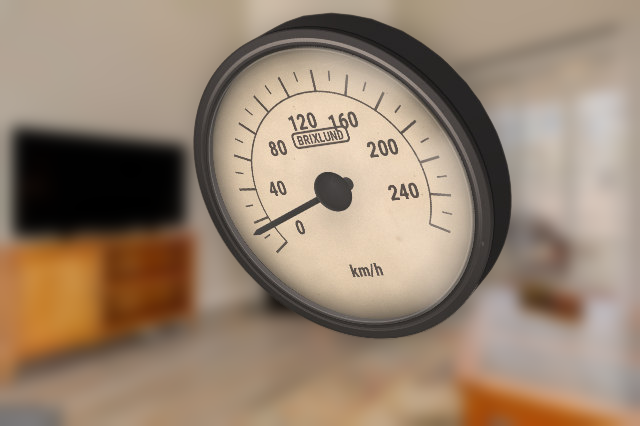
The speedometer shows 15 km/h
